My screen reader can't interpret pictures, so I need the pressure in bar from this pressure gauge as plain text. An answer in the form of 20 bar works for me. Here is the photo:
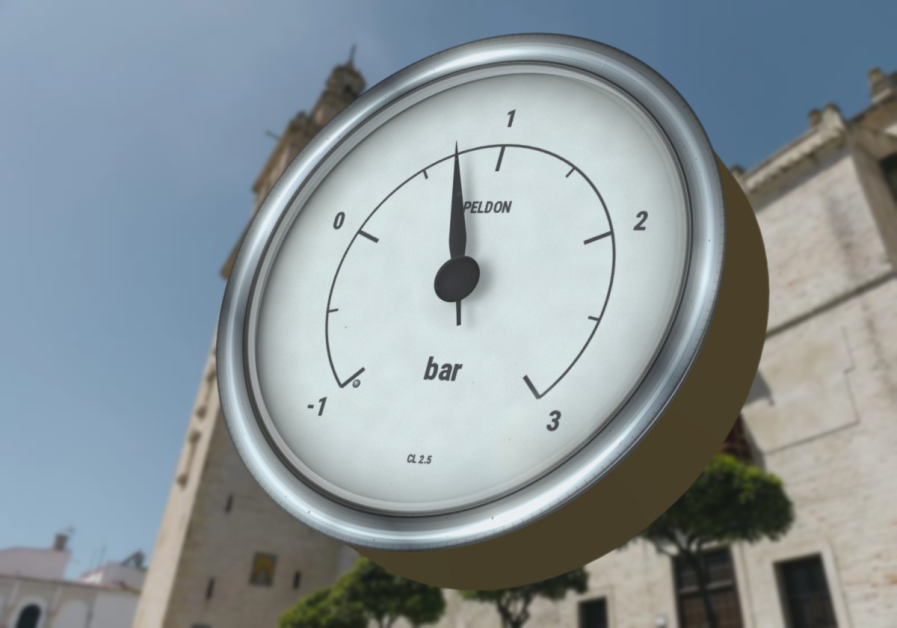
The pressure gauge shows 0.75 bar
